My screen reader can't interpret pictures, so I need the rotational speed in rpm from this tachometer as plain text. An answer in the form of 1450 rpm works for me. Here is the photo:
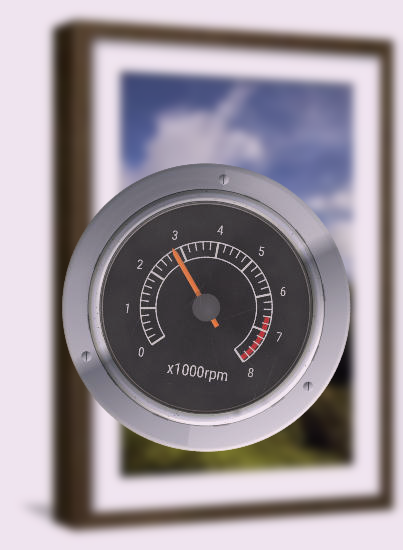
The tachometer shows 2800 rpm
